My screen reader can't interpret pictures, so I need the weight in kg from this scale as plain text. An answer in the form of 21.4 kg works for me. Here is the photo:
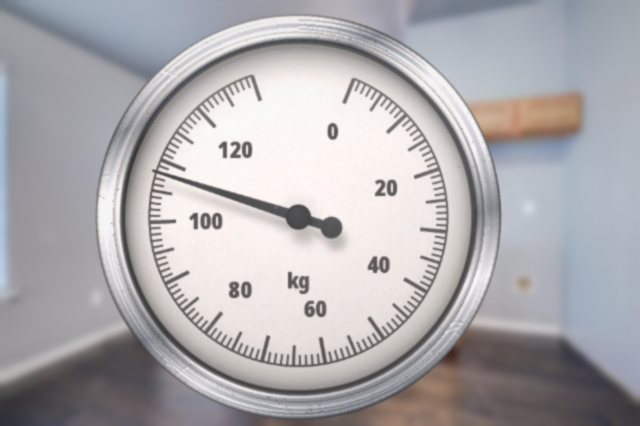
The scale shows 108 kg
